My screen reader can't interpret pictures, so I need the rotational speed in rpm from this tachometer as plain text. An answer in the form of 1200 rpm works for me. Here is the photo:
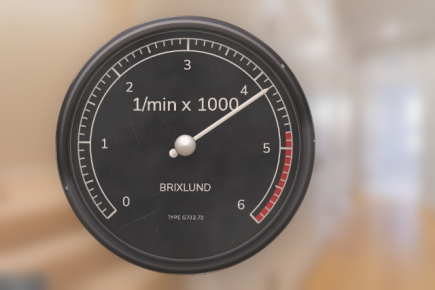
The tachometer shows 4200 rpm
